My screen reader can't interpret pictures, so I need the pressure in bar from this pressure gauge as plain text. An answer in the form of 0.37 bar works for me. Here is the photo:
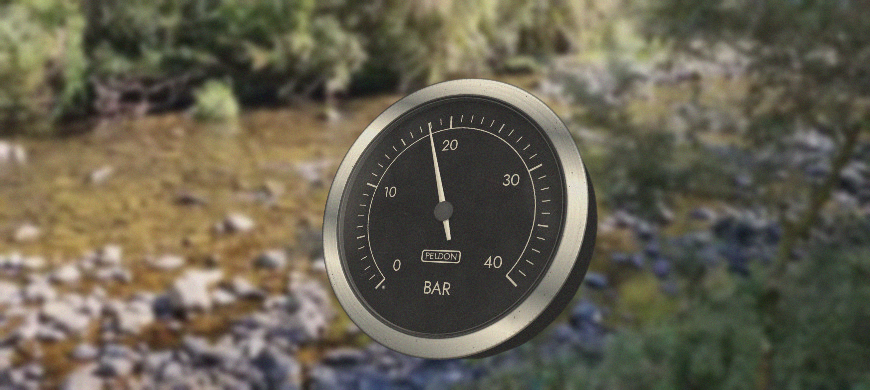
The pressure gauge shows 18 bar
